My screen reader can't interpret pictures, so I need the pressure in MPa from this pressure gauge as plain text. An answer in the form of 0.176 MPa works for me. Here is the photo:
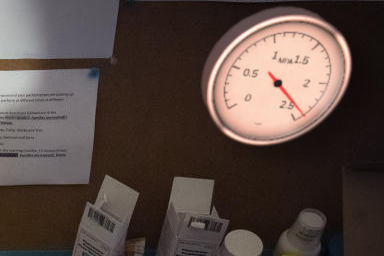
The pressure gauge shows 2.4 MPa
